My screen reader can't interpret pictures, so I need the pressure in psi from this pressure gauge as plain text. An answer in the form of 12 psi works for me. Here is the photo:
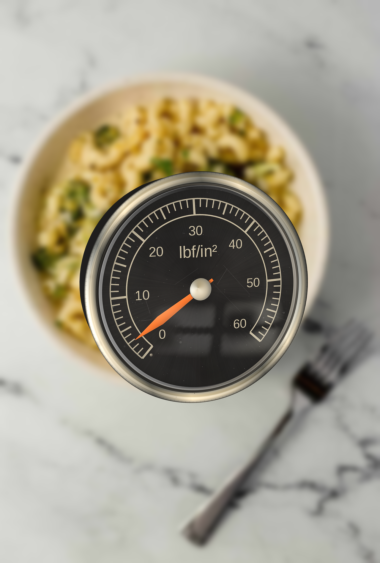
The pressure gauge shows 3 psi
